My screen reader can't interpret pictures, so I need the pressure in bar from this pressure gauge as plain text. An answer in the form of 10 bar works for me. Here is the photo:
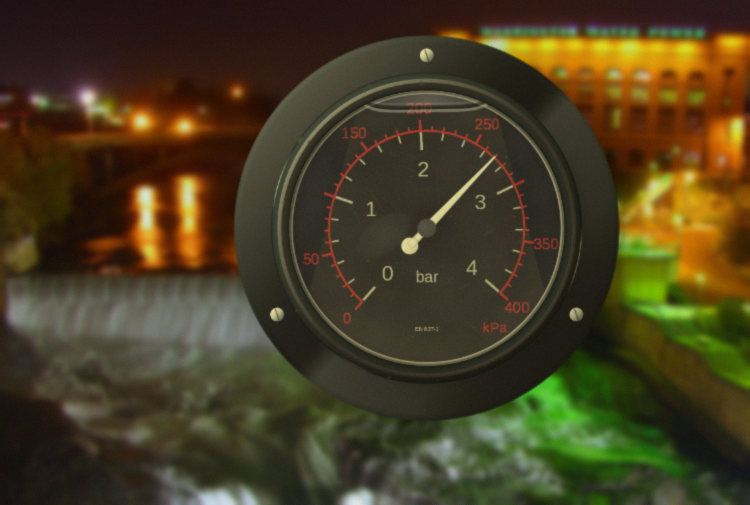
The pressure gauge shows 2.7 bar
